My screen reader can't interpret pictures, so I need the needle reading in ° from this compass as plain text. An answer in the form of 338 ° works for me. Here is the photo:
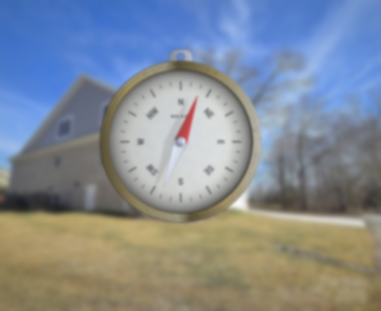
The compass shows 20 °
